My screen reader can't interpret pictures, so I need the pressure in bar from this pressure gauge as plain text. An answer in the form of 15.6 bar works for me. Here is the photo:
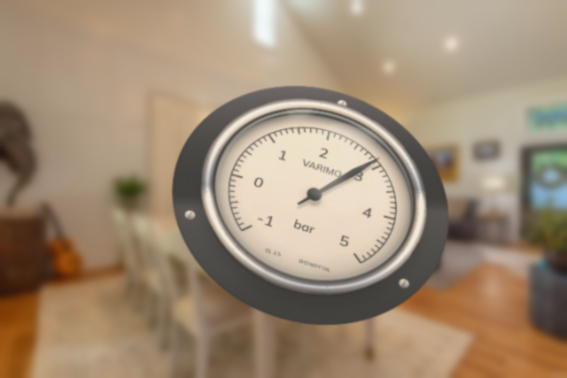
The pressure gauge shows 2.9 bar
